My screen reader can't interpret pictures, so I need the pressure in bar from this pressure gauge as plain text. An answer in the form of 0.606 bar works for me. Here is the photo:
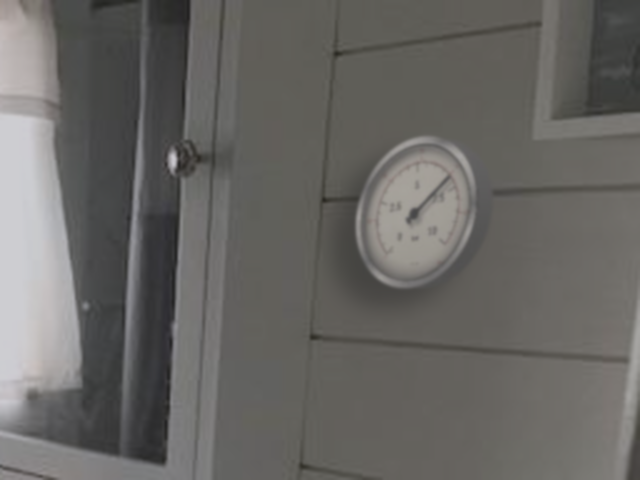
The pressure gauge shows 7 bar
